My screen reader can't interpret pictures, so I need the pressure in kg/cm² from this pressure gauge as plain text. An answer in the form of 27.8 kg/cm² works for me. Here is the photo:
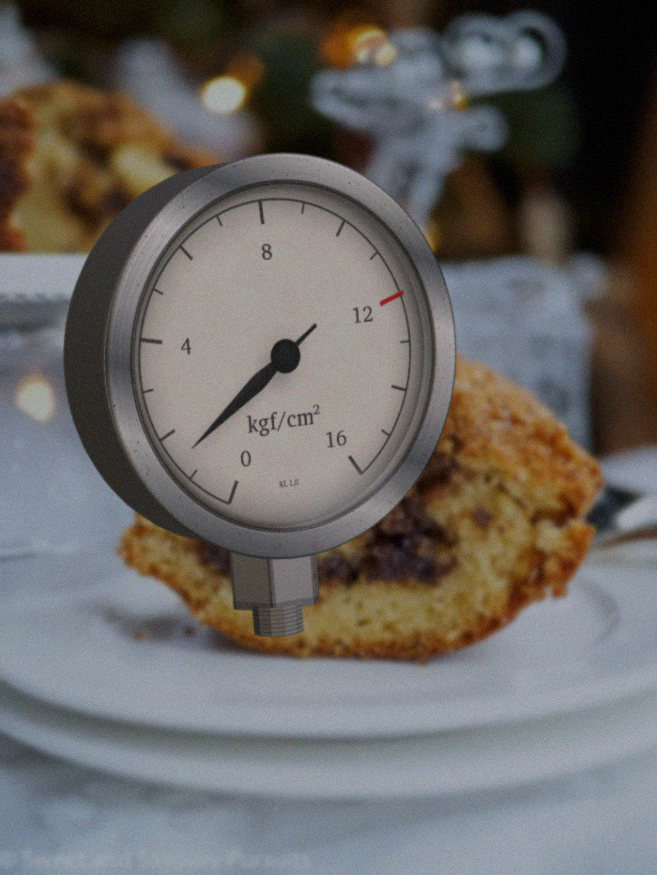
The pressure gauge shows 1.5 kg/cm²
